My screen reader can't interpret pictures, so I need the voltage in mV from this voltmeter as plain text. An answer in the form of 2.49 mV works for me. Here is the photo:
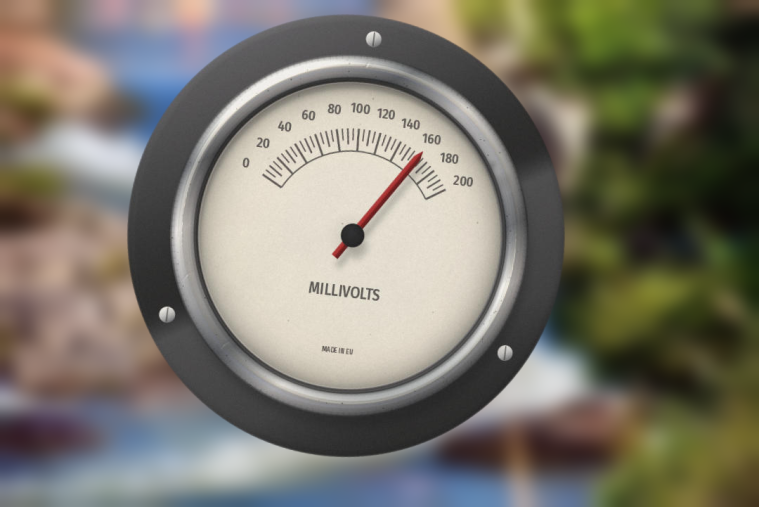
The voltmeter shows 160 mV
